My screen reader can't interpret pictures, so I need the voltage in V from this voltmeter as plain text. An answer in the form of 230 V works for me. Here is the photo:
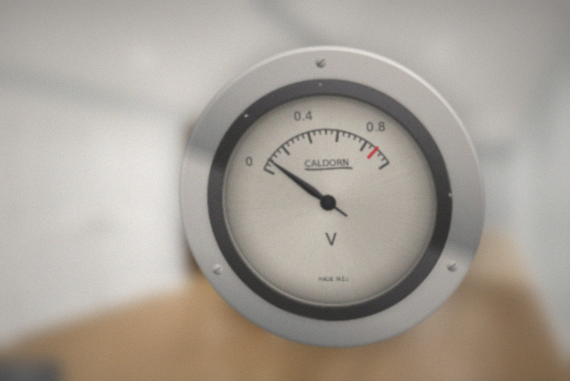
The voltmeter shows 0.08 V
